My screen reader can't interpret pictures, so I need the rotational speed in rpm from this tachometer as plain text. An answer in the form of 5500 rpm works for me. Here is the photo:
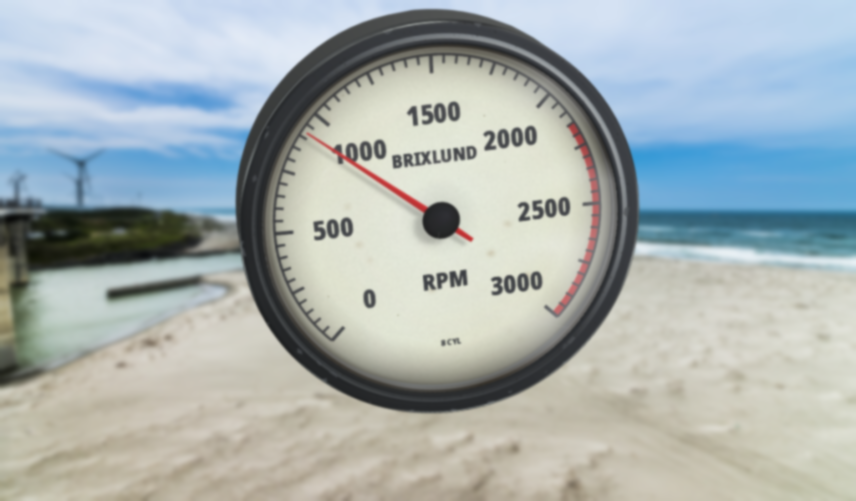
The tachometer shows 925 rpm
